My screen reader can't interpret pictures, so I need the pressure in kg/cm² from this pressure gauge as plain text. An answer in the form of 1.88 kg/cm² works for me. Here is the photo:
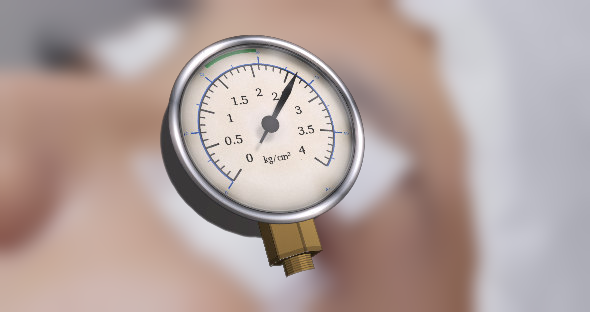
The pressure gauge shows 2.6 kg/cm²
